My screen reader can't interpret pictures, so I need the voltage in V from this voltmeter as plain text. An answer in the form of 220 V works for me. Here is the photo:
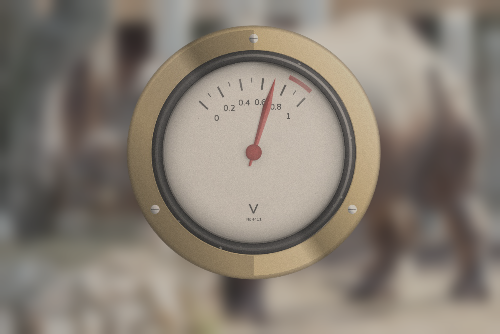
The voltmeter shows 0.7 V
